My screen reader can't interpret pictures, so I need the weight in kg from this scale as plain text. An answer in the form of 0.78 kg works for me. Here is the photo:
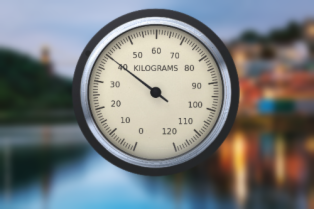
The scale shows 40 kg
